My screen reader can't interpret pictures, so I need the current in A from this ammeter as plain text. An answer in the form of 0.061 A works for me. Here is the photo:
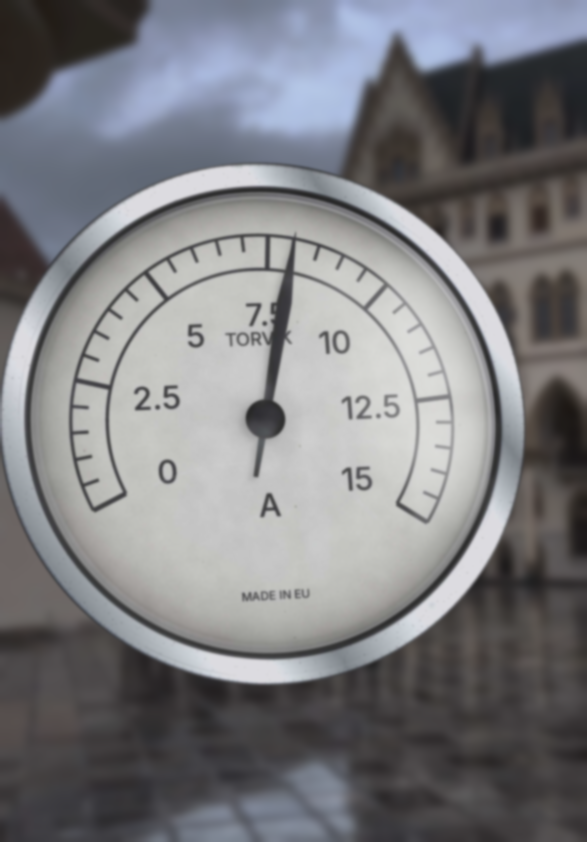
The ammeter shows 8 A
